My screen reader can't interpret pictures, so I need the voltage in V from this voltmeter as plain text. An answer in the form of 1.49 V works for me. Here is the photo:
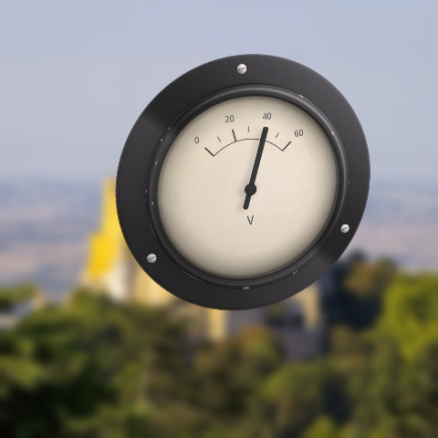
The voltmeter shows 40 V
